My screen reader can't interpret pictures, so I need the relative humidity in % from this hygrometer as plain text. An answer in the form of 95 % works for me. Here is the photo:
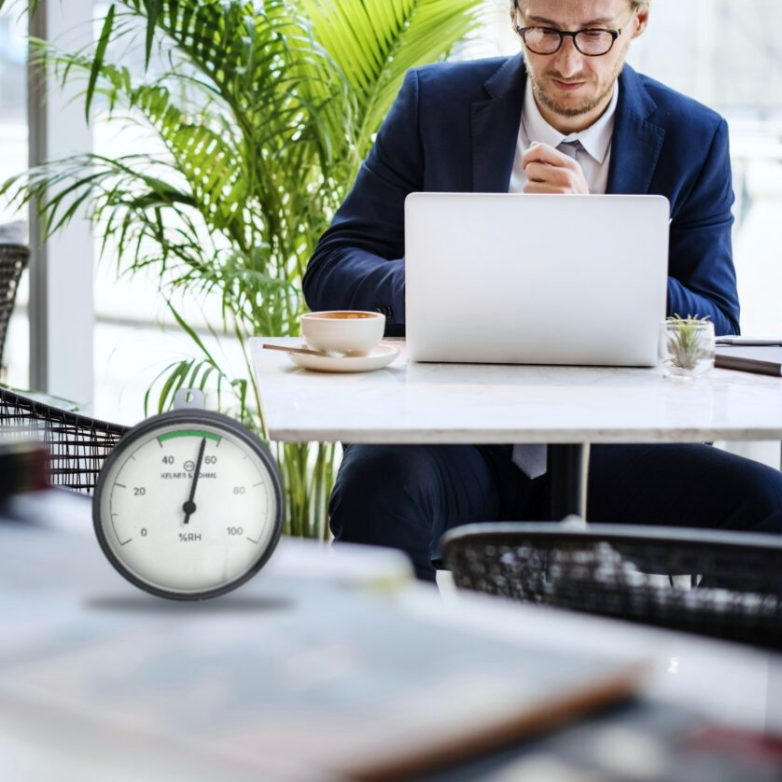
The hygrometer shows 55 %
